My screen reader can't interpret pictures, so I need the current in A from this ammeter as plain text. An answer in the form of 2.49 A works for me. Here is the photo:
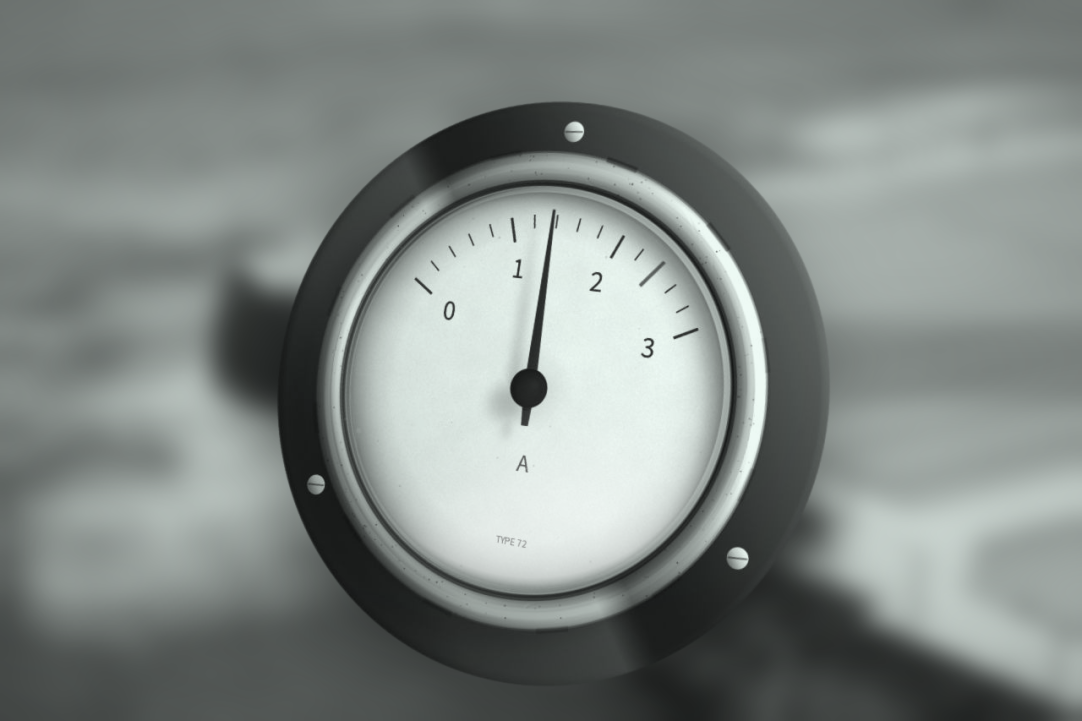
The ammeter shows 1.4 A
